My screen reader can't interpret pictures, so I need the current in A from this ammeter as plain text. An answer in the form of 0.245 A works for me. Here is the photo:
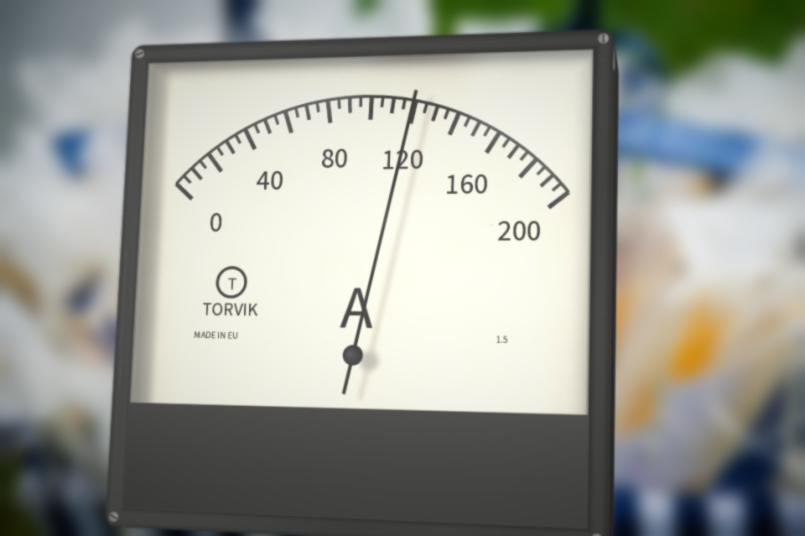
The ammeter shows 120 A
